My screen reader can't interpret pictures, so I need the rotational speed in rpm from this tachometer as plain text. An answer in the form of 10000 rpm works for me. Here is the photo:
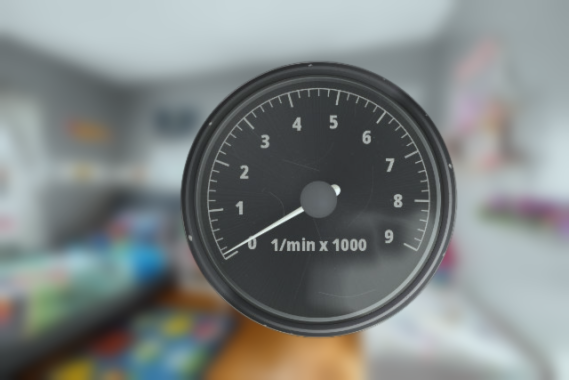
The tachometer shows 100 rpm
